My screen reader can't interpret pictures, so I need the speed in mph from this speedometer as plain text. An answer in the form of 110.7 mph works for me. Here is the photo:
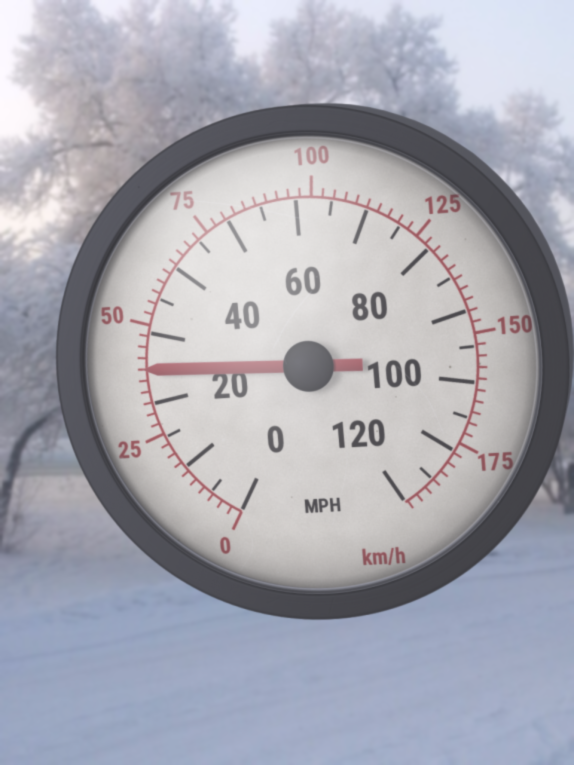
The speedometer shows 25 mph
